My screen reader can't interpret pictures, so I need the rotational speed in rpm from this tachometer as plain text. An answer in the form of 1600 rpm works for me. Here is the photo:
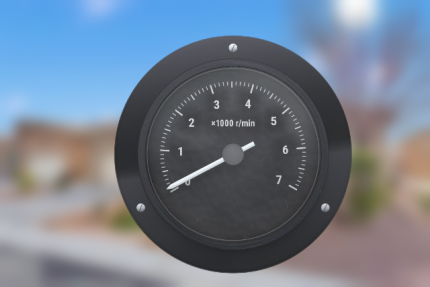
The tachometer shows 100 rpm
